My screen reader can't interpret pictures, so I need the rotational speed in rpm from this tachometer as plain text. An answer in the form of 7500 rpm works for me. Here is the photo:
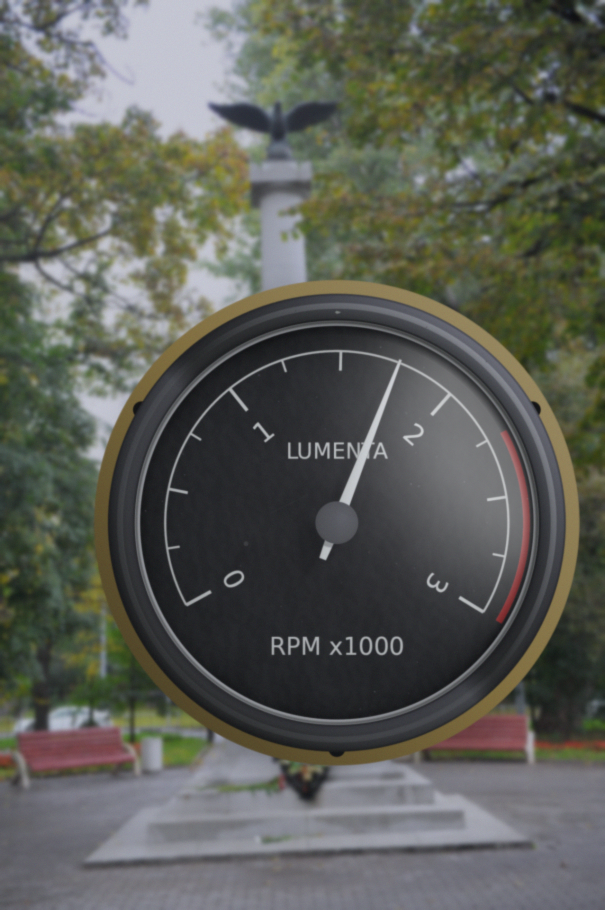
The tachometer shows 1750 rpm
